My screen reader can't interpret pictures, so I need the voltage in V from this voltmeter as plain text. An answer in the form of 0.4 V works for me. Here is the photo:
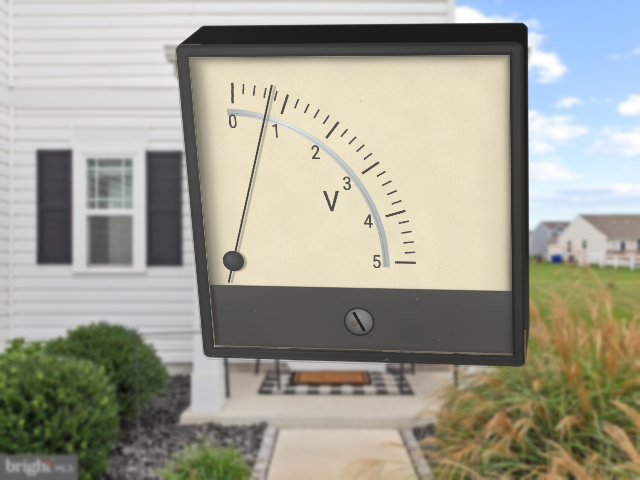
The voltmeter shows 0.7 V
